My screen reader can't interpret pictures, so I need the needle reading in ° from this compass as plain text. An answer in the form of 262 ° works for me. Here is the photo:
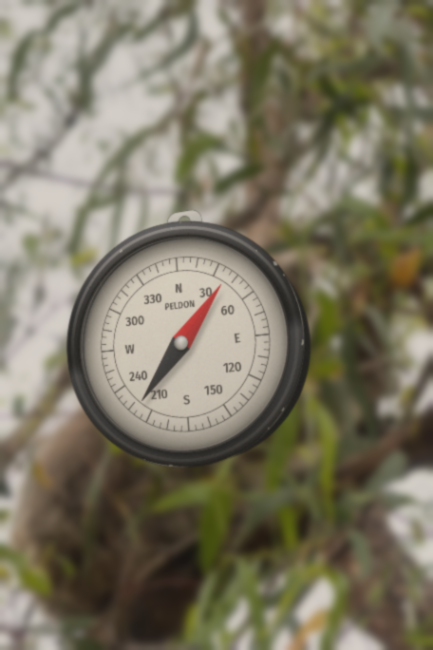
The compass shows 40 °
